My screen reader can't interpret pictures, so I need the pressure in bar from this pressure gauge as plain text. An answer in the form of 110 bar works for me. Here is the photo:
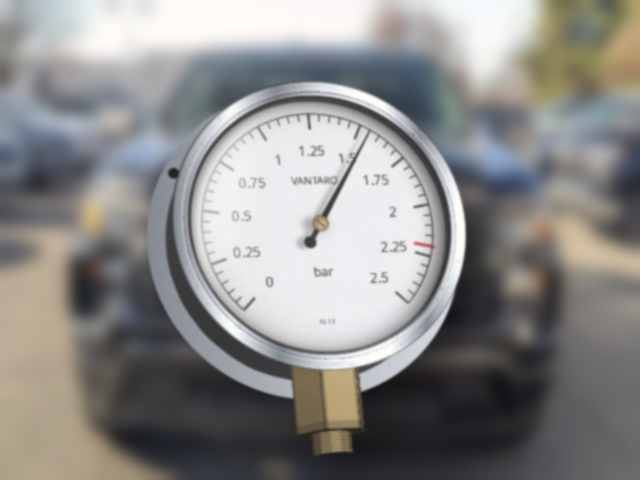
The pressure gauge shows 1.55 bar
